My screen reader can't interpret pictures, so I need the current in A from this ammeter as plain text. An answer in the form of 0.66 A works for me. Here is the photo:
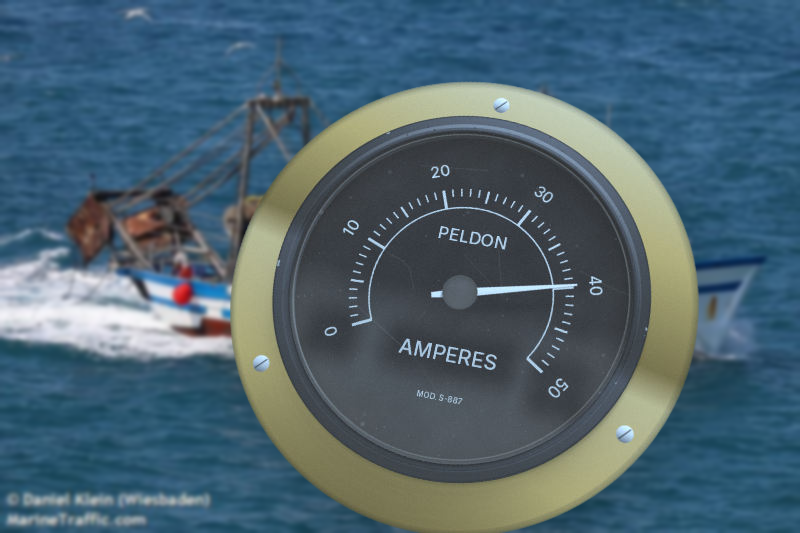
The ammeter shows 40 A
